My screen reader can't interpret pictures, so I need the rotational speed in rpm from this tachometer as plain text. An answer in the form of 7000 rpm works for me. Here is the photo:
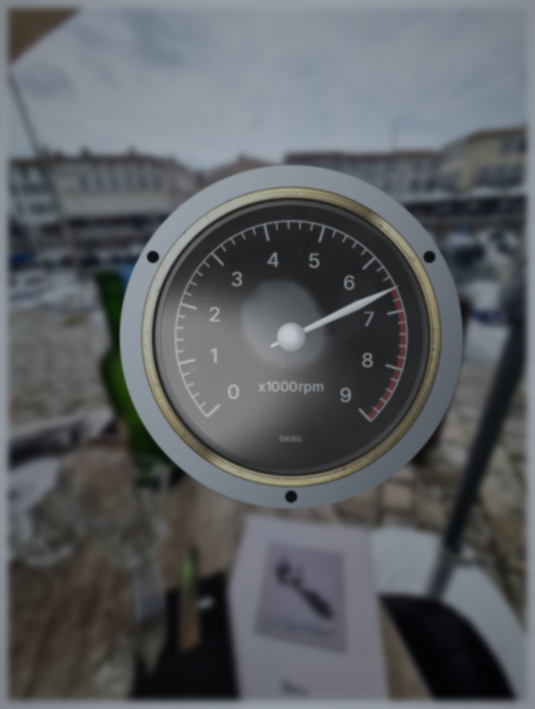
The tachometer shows 6600 rpm
